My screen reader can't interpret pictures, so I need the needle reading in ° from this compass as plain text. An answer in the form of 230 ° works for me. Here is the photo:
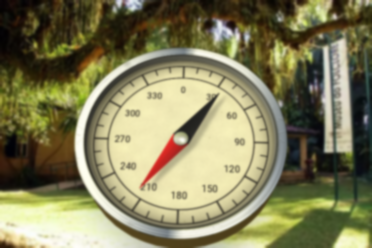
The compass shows 215 °
